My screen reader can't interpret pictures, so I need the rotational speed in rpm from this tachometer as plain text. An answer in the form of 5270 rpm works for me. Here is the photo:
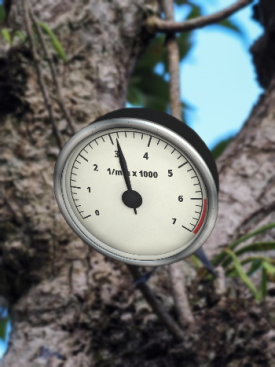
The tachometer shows 3200 rpm
